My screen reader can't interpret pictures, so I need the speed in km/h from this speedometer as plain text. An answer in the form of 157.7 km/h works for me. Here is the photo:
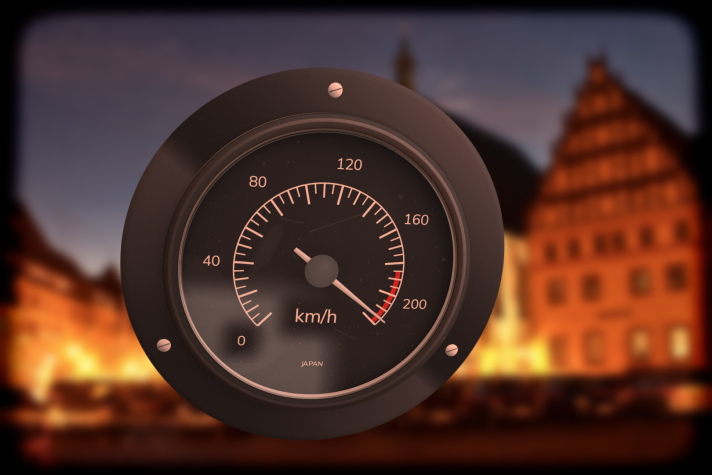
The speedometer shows 215 km/h
